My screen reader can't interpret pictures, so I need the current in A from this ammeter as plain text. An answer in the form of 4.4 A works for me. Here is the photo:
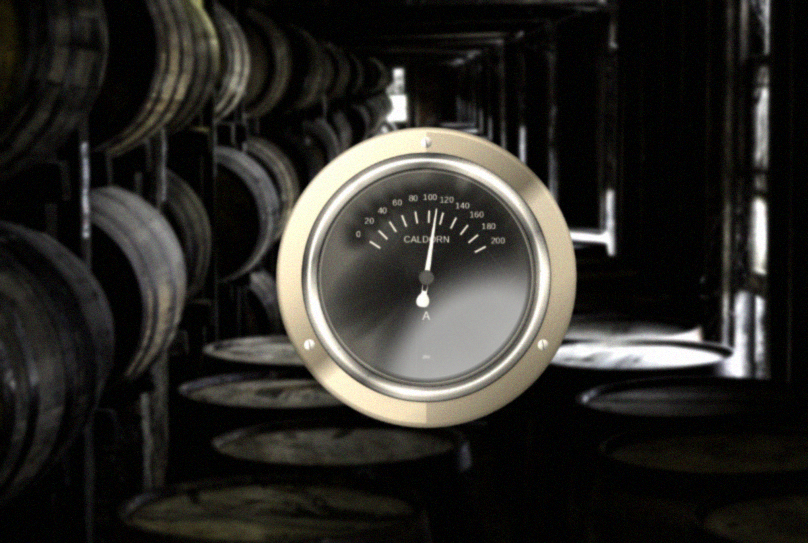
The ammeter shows 110 A
